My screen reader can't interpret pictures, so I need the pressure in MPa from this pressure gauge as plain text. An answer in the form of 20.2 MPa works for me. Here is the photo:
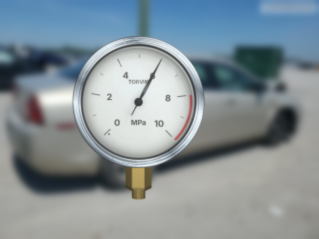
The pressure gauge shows 6 MPa
